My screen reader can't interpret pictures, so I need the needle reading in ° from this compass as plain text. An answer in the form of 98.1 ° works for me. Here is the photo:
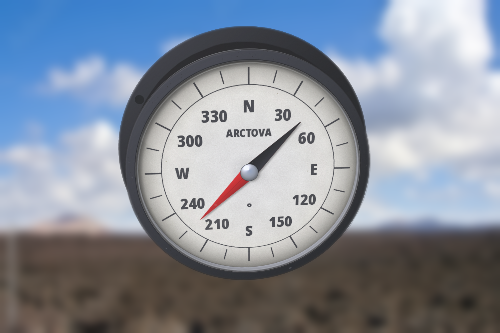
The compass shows 225 °
